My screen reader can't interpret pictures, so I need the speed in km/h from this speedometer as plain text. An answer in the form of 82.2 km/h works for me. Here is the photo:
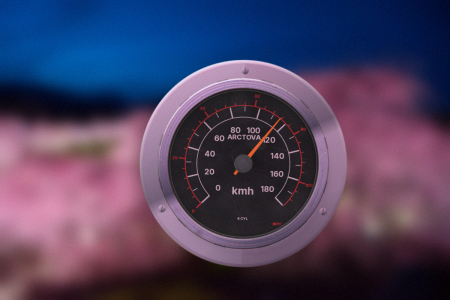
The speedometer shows 115 km/h
